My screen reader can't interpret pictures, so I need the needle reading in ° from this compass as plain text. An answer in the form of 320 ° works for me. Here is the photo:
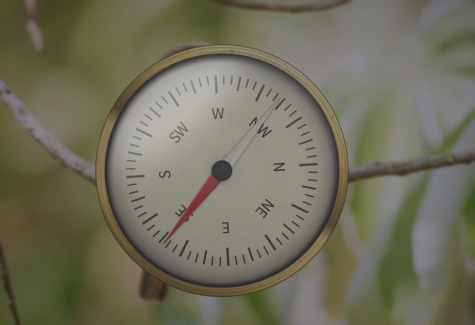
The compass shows 132.5 °
